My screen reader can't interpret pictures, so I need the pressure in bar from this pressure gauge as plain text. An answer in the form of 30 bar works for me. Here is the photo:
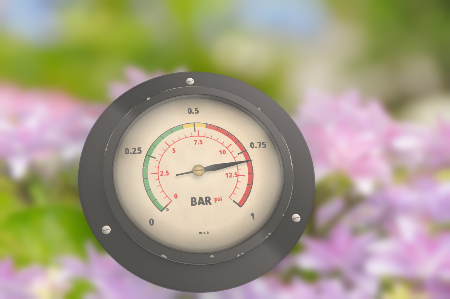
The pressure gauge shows 0.8 bar
